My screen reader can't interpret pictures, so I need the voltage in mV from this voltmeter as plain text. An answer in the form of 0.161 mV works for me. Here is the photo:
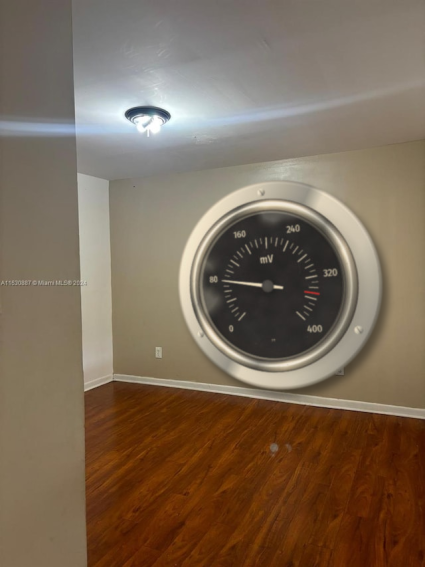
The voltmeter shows 80 mV
